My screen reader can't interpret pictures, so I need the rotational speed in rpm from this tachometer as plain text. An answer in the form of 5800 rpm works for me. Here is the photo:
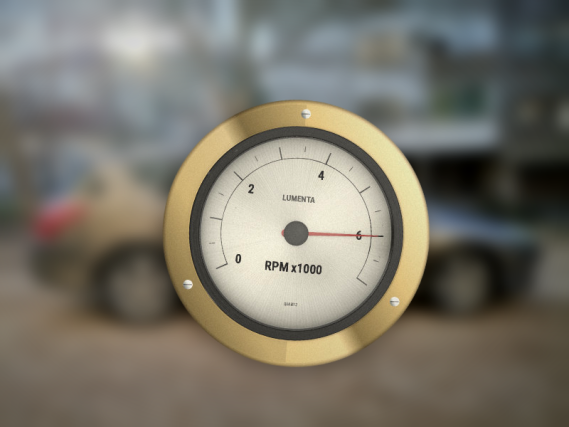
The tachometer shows 6000 rpm
